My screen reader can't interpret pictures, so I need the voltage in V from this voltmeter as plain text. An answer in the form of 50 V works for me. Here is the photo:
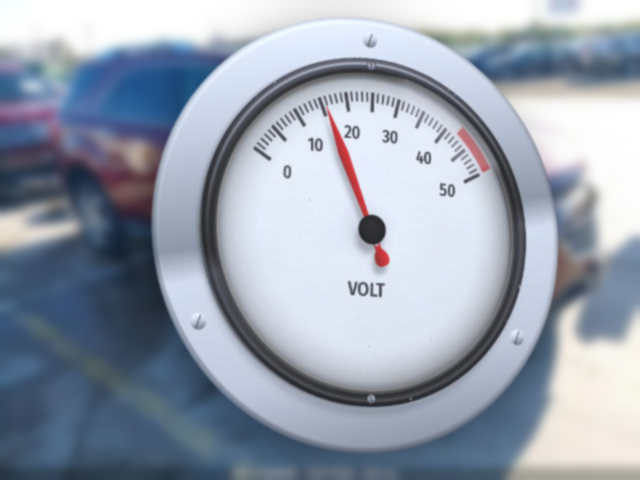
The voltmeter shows 15 V
